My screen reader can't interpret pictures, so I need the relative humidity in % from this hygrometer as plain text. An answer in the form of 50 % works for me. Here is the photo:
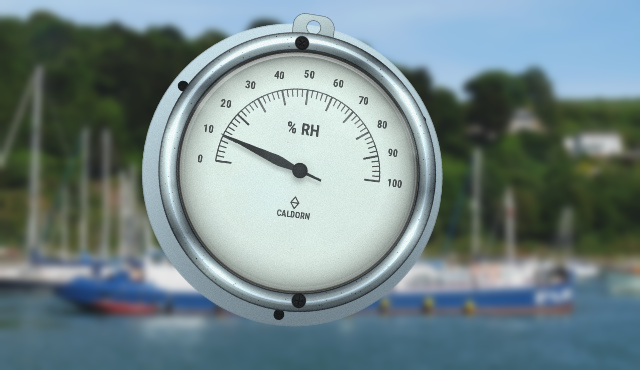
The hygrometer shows 10 %
